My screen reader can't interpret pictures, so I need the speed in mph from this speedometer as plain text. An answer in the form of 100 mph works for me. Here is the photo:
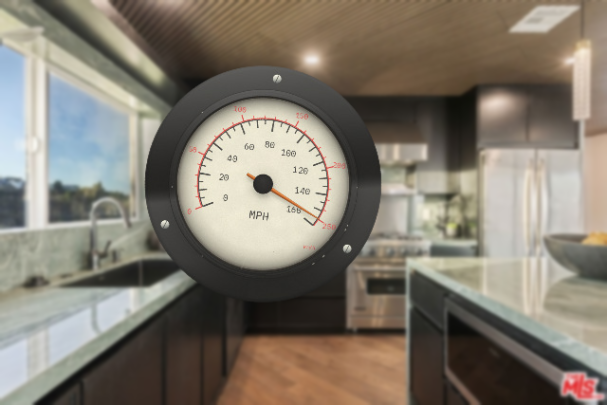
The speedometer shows 155 mph
